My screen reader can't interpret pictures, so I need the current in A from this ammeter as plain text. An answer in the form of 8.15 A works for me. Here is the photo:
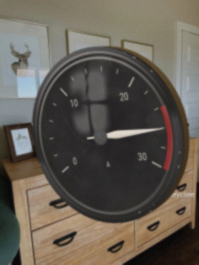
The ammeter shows 26 A
